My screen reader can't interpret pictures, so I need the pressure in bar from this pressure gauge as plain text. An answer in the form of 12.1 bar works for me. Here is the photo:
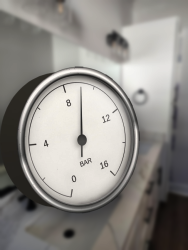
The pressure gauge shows 9 bar
